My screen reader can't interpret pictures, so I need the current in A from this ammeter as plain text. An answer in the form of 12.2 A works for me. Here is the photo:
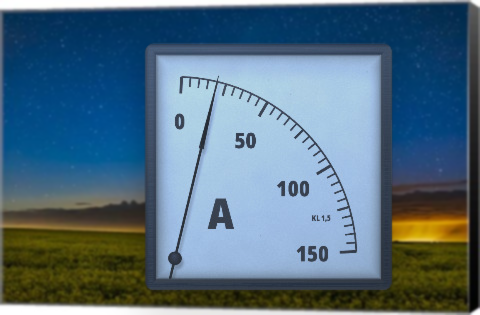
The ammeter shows 20 A
